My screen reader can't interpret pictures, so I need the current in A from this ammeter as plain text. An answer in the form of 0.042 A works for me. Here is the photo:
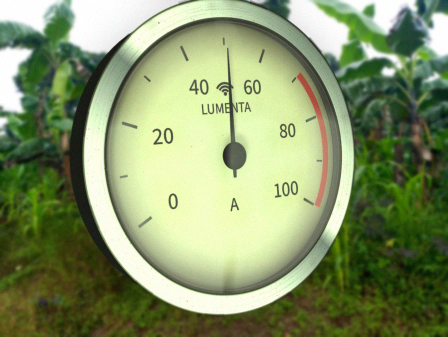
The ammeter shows 50 A
